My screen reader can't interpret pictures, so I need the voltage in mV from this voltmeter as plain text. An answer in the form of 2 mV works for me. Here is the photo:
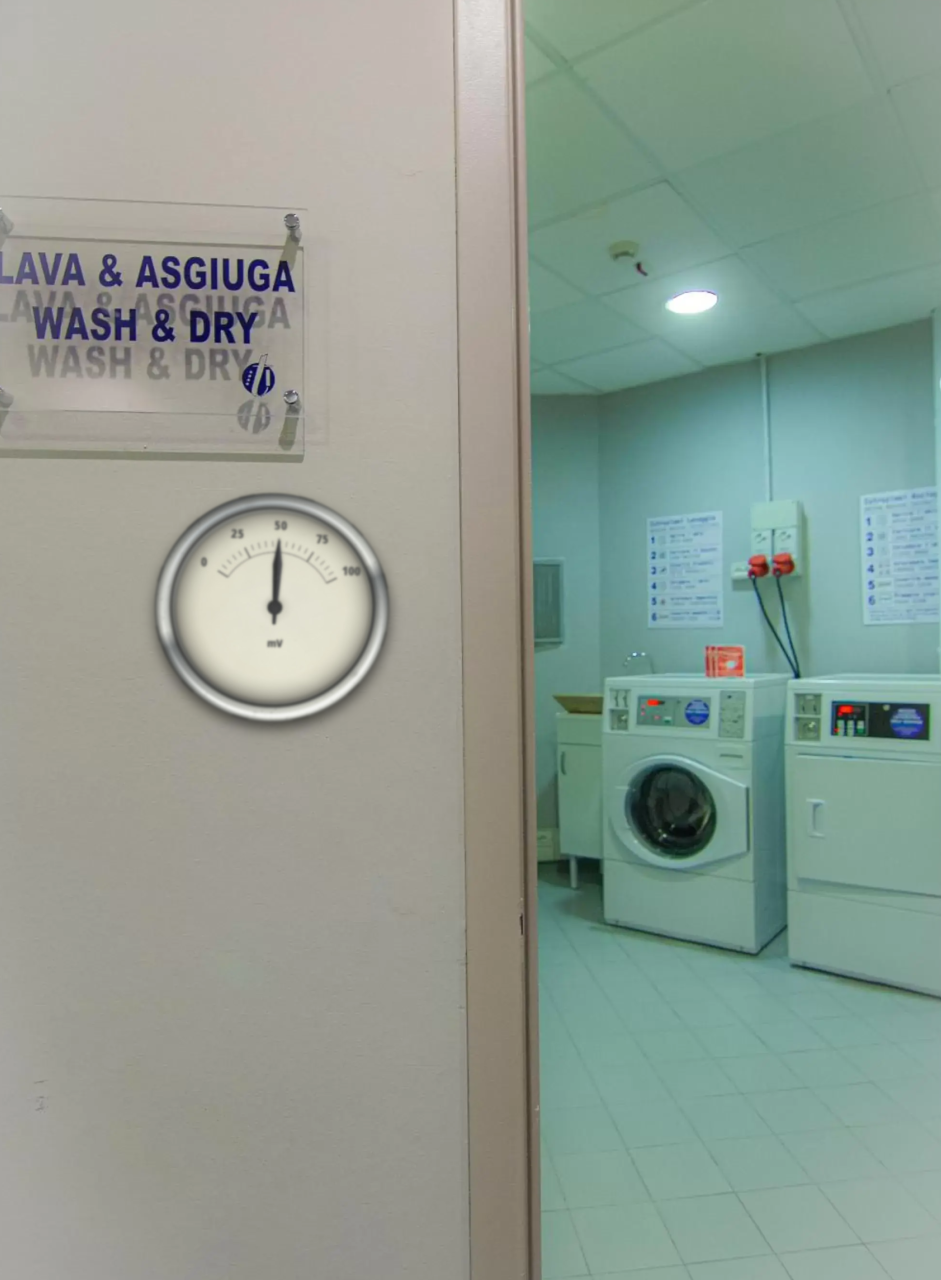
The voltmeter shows 50 mV
